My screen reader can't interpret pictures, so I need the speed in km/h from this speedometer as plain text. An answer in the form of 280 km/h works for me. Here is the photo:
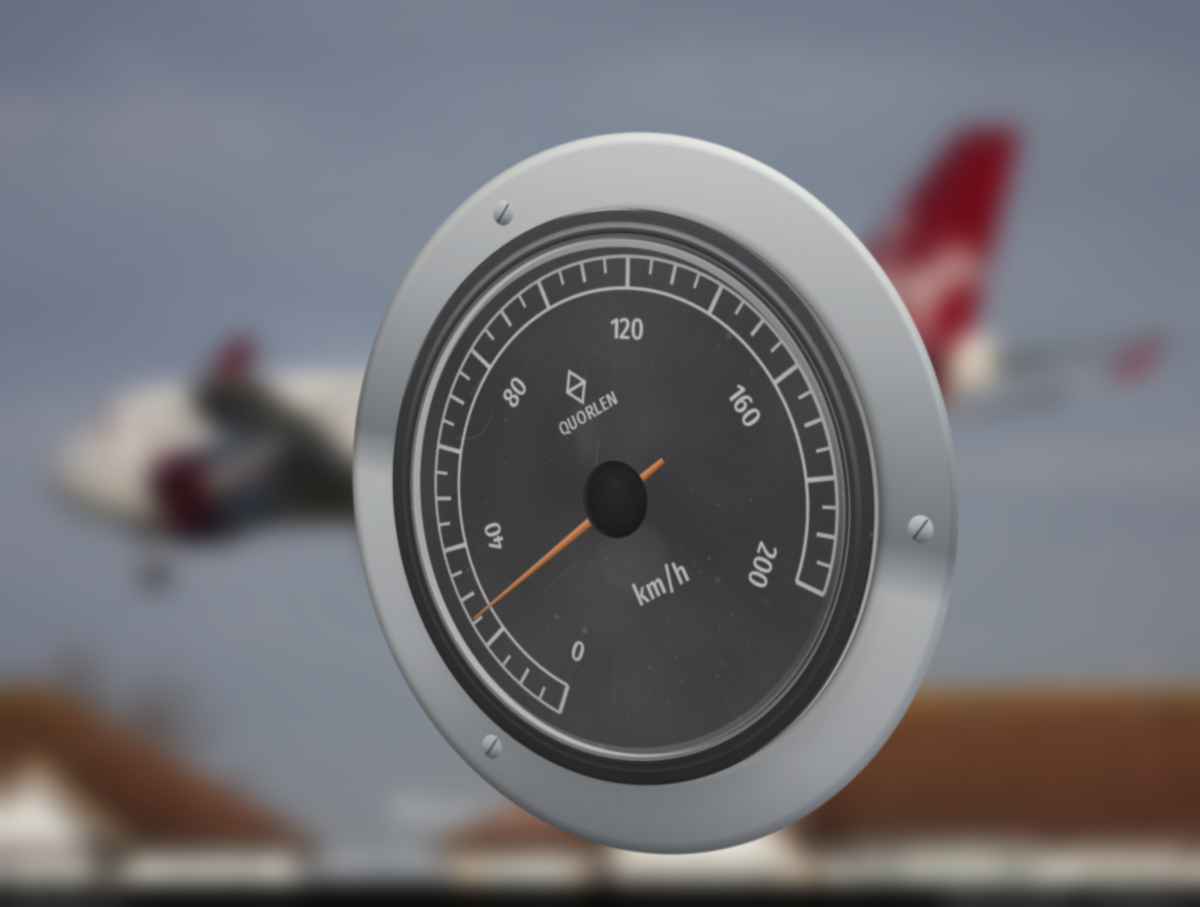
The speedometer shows 25 km/h
